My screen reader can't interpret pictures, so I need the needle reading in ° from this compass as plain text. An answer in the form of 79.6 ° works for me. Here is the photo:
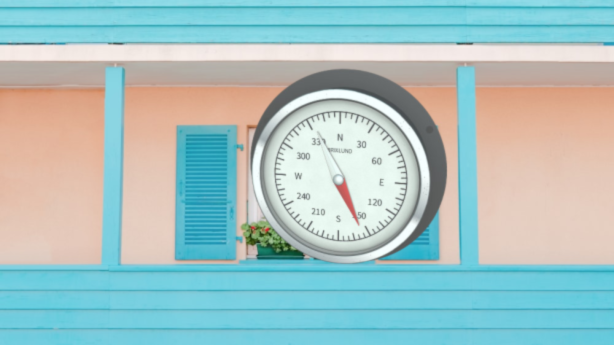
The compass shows 155 °
